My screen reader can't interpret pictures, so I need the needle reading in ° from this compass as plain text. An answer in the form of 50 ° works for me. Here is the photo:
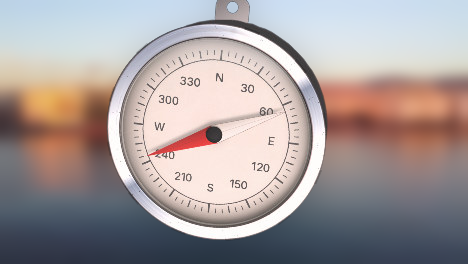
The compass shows 245 °
